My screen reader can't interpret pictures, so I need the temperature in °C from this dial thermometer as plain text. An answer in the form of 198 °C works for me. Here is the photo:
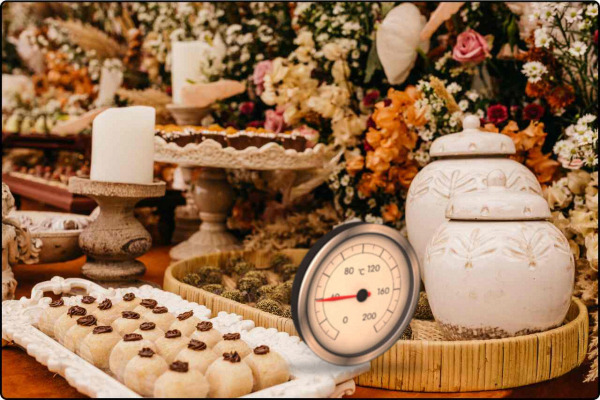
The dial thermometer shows 40 °C
